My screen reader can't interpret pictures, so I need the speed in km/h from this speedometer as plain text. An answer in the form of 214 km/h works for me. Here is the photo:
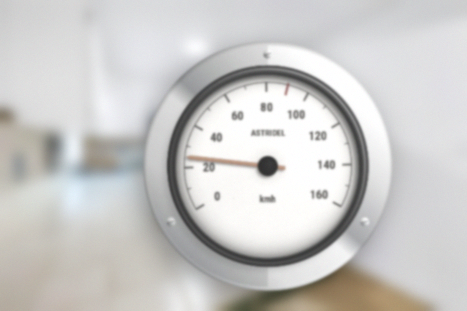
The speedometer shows 25 km/h
